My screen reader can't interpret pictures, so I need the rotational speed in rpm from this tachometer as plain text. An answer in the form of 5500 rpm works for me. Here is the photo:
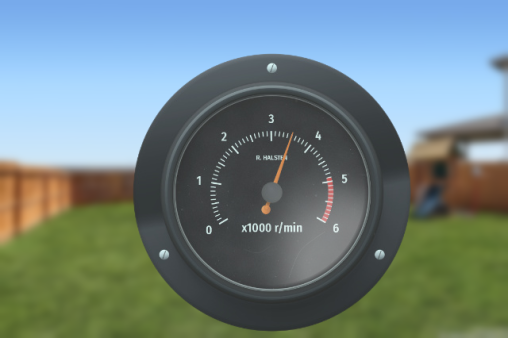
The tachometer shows 3500 rpm
